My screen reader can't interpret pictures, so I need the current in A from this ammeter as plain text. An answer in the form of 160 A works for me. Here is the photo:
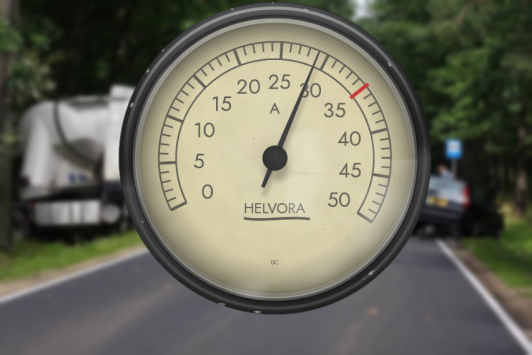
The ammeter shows 29 A
